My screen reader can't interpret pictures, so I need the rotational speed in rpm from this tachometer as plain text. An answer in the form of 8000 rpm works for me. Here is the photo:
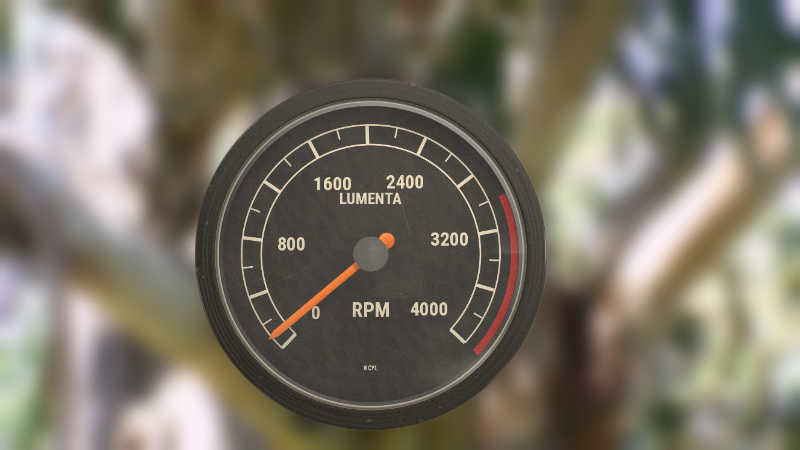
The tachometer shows 100 rpm
